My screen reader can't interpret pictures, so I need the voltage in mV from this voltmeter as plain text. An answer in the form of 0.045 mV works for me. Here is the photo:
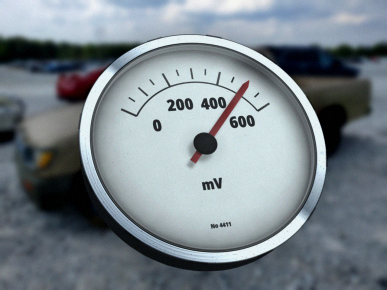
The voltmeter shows 500 mV
